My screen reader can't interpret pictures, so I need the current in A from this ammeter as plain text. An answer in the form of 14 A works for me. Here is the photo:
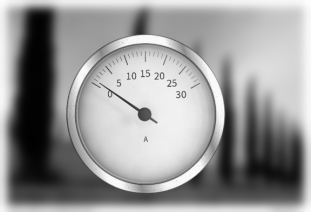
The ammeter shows 1 A
